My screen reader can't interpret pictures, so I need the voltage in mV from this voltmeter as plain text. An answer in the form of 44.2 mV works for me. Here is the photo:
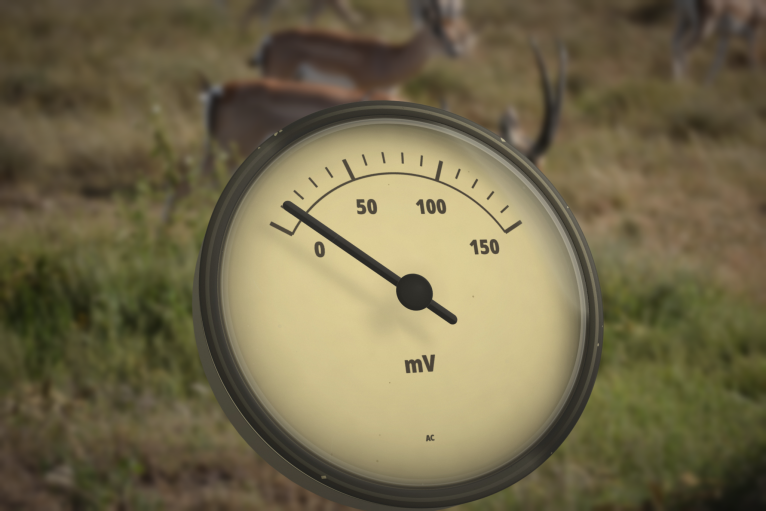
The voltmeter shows 10 mV
